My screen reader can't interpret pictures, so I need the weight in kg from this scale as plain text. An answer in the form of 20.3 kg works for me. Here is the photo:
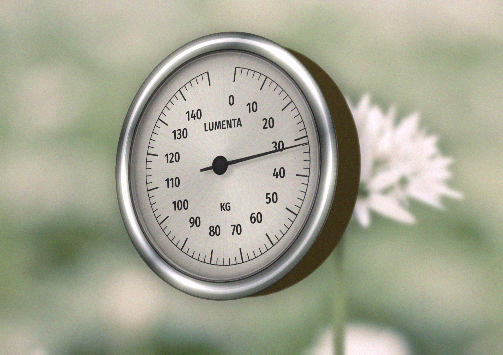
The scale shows 32 kg
